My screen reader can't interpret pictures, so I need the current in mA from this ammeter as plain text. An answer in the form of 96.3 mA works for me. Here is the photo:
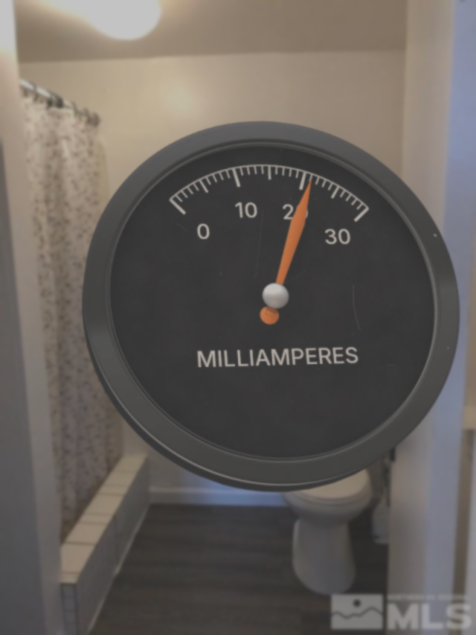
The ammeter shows 21 mA
